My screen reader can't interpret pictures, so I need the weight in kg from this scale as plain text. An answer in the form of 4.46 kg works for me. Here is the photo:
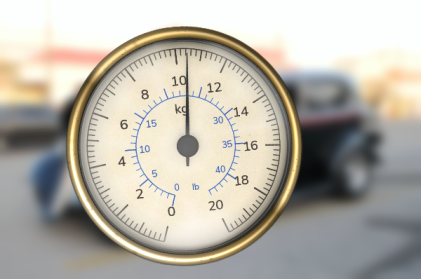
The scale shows 10.4 kg
